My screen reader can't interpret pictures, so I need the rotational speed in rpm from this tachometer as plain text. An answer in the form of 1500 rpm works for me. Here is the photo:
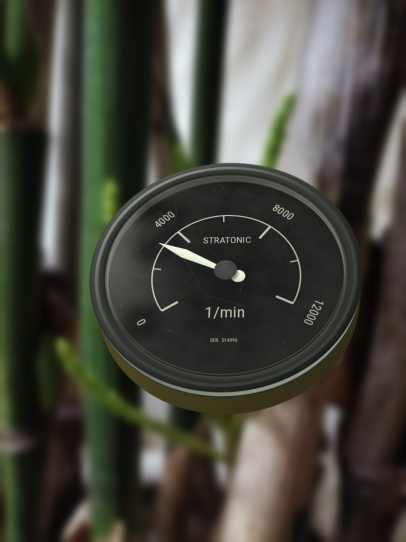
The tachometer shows 3000 rpm
